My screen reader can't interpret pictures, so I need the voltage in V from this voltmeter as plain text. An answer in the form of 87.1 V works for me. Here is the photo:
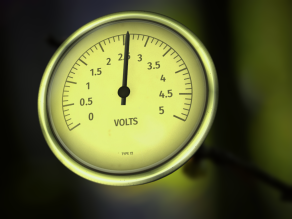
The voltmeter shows 2.6 V
